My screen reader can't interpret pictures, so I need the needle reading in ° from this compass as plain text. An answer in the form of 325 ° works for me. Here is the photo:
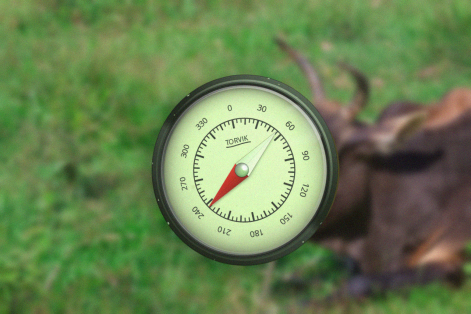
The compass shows 235 °
